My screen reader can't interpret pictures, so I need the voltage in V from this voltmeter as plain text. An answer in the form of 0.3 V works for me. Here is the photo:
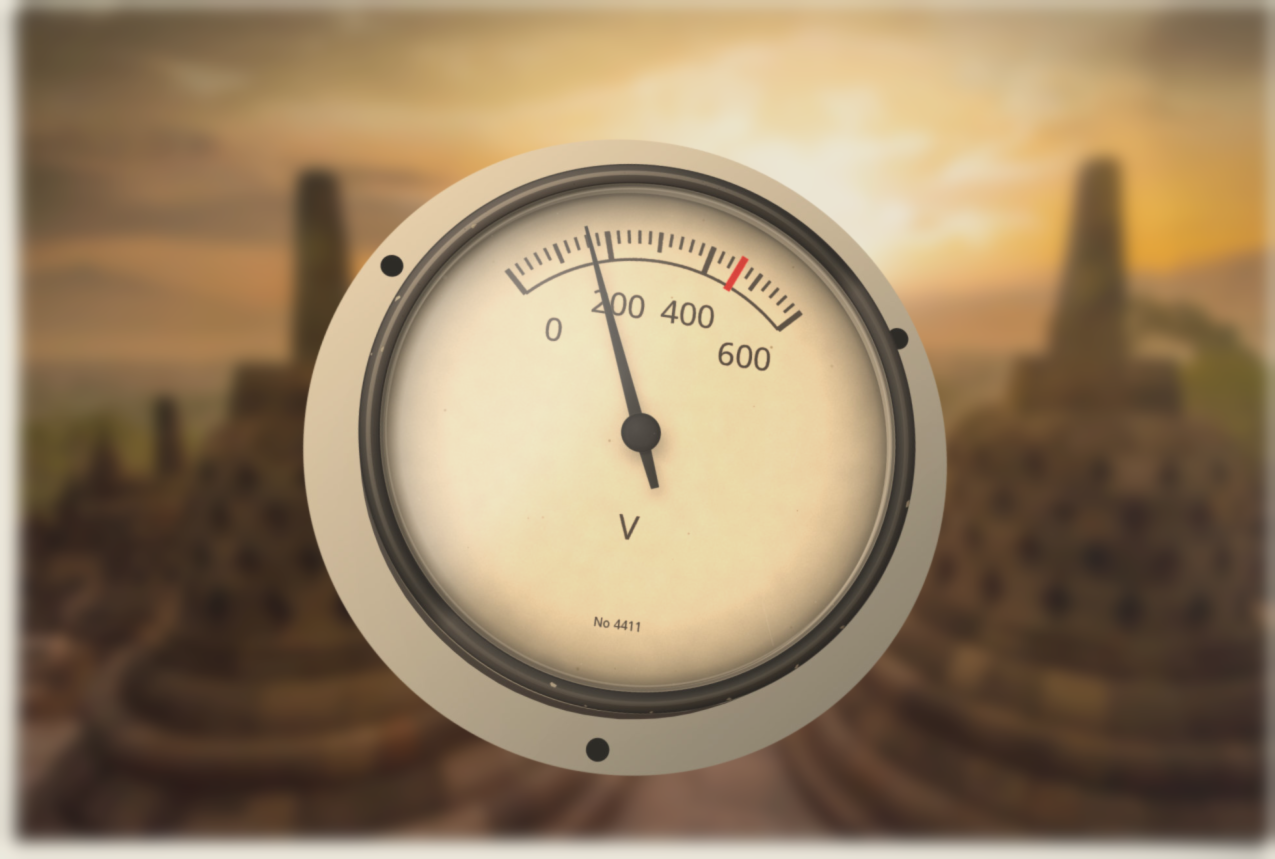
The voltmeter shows 160 V
